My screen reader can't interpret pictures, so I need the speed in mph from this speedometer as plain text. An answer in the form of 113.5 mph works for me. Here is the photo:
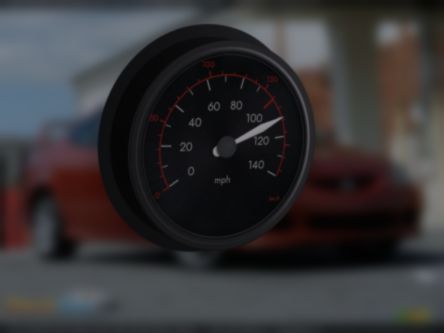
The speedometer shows 110 mph
